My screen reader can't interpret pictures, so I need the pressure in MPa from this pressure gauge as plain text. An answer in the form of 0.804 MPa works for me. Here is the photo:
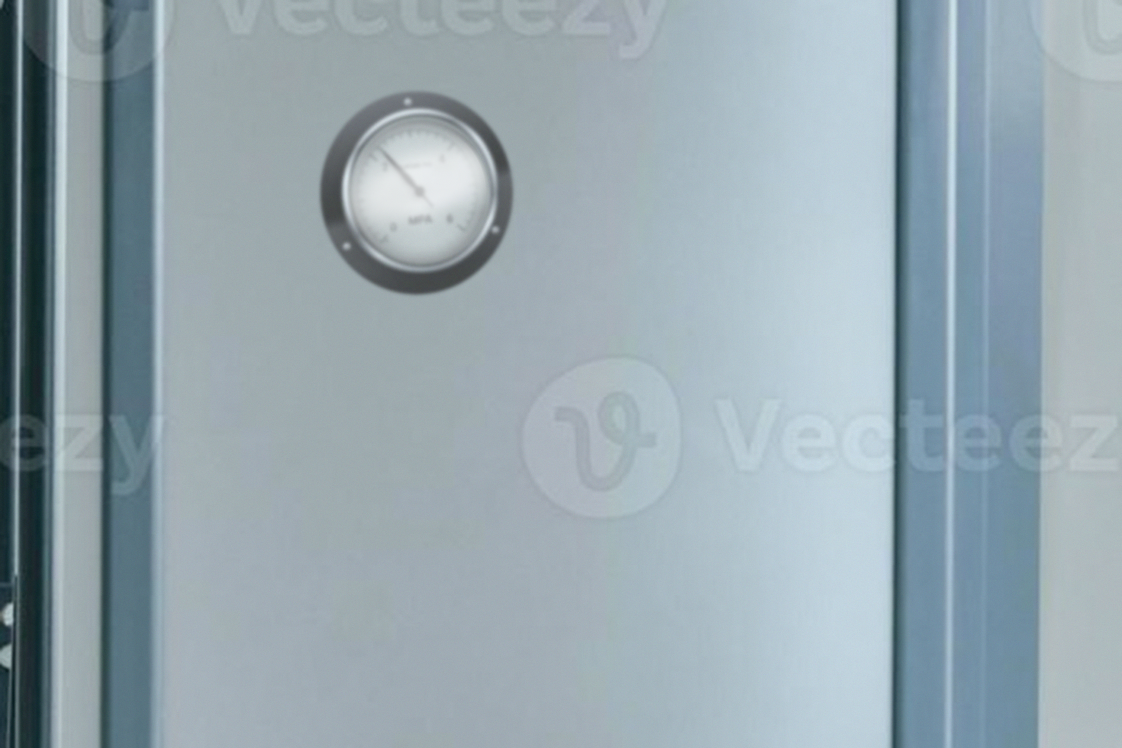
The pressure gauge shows 2.2 MPa
